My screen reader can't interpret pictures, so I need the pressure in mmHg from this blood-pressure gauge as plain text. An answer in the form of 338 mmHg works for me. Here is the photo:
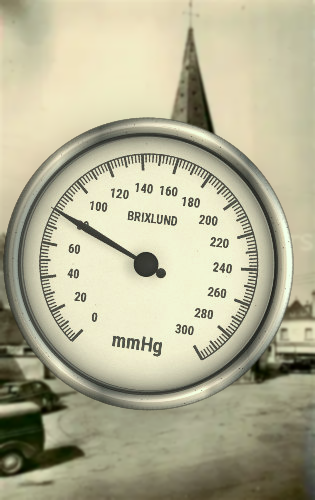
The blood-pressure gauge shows 80 mmHg
